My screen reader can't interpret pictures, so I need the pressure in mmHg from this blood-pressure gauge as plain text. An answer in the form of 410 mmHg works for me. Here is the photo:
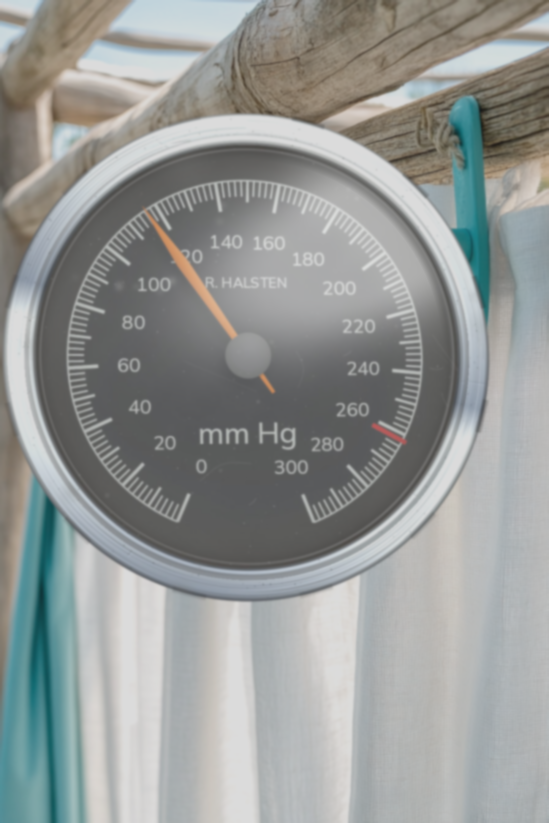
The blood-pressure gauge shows 116 mmHg
